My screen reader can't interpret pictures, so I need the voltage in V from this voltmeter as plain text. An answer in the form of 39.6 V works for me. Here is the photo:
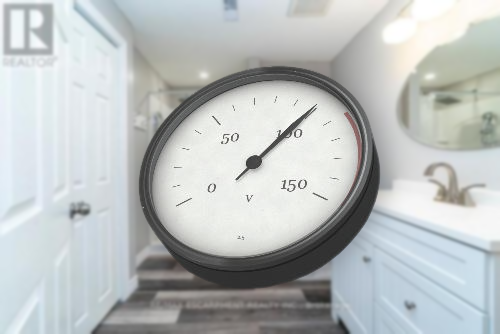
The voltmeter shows 100 V
